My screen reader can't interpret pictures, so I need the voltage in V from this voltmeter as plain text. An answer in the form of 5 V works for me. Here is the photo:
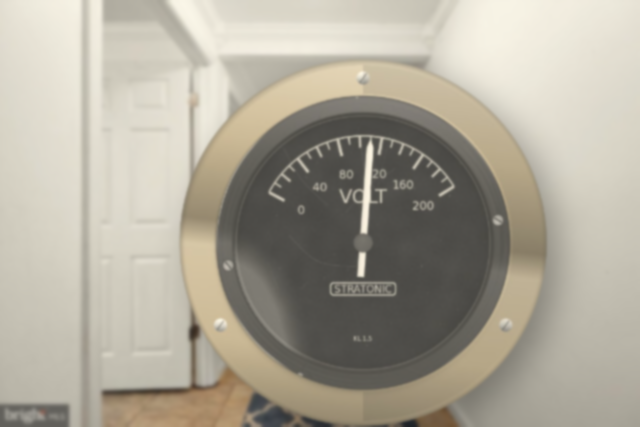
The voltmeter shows 110 V
